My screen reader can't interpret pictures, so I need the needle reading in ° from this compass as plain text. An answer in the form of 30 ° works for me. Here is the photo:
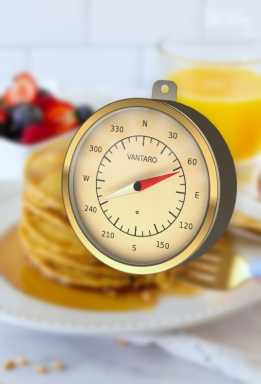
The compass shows 65 °
